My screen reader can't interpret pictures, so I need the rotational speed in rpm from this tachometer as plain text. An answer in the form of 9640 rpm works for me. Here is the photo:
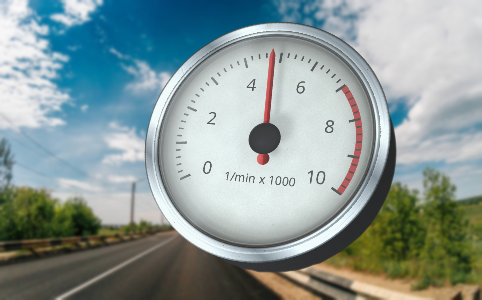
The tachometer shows 4800 rpm
